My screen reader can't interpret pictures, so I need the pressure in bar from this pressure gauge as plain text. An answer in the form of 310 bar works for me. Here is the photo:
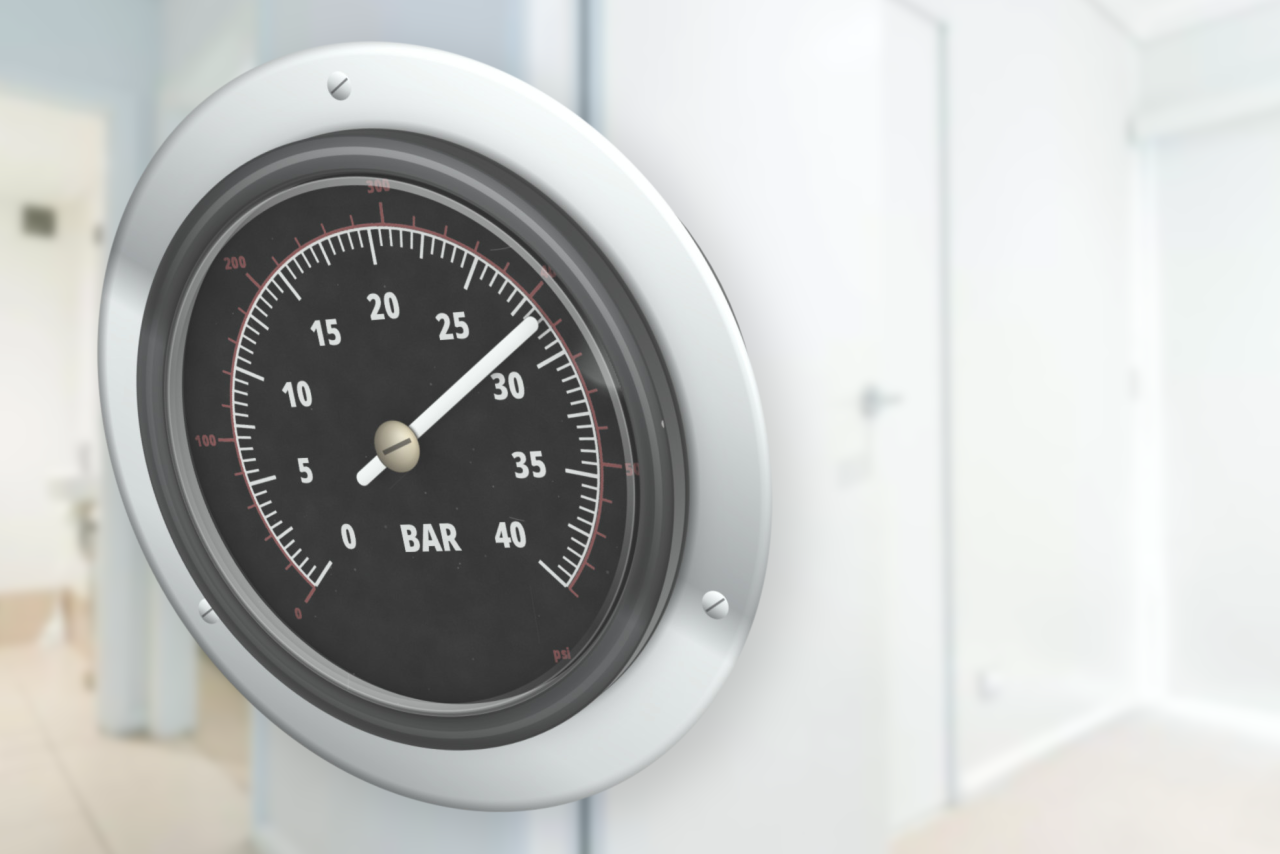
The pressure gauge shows 28.5 bar
